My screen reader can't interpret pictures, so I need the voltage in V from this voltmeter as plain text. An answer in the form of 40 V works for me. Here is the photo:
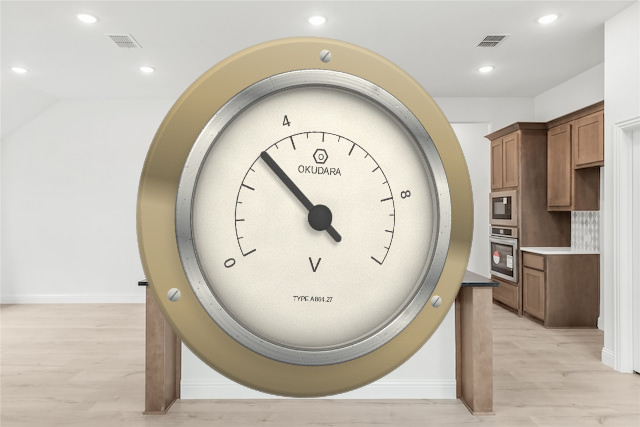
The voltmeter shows 3 V
